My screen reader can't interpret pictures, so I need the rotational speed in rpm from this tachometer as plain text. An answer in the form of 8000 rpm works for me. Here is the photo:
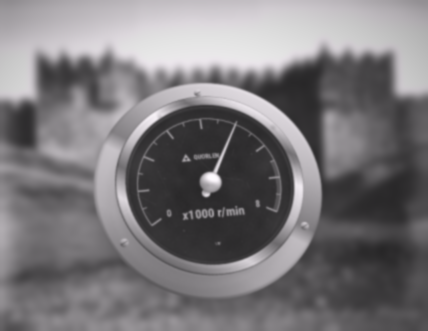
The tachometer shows 5000 rpm
